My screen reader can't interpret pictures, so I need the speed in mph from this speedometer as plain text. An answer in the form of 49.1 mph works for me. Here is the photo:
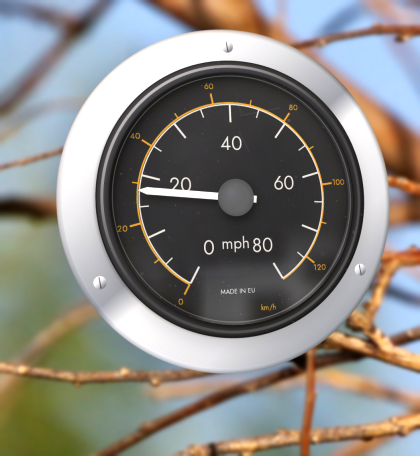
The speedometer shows 17.5 mph
